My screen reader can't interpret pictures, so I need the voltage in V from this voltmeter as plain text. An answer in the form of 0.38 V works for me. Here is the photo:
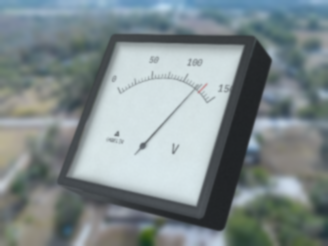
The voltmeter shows 125 V
